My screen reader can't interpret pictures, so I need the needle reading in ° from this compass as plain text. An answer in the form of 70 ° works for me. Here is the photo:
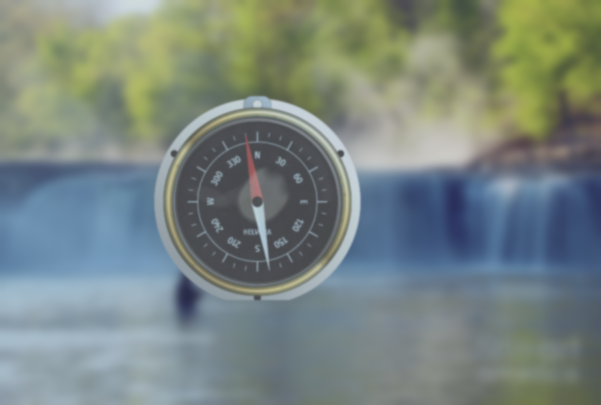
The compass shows 350 °
